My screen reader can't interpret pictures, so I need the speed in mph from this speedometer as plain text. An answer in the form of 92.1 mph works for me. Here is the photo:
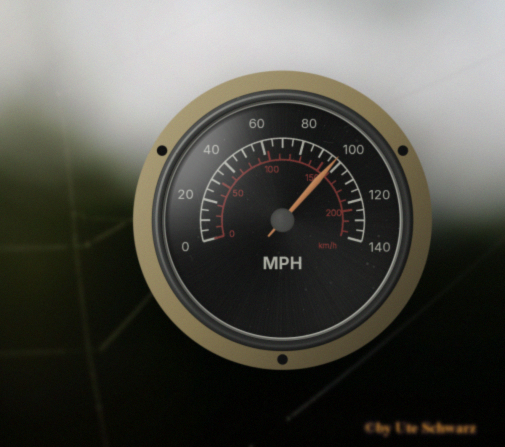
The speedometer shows 97.5 mph
